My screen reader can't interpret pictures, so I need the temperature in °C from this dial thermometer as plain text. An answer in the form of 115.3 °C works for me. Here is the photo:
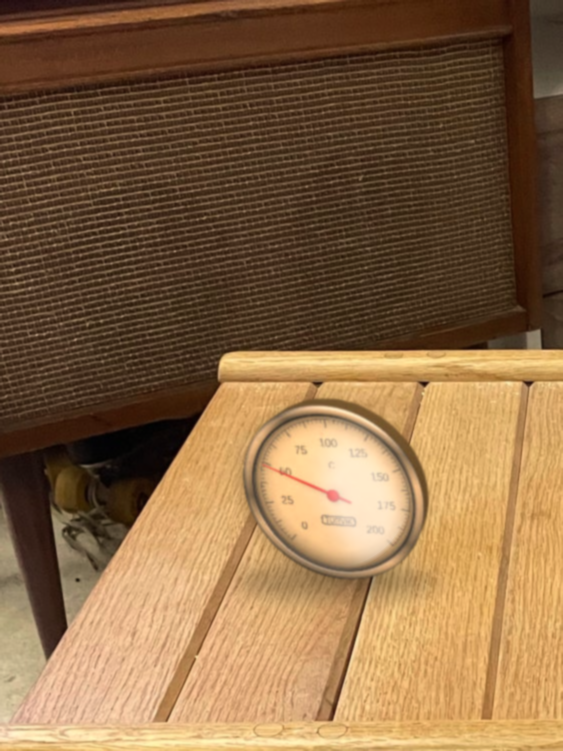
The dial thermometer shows 50 °C
